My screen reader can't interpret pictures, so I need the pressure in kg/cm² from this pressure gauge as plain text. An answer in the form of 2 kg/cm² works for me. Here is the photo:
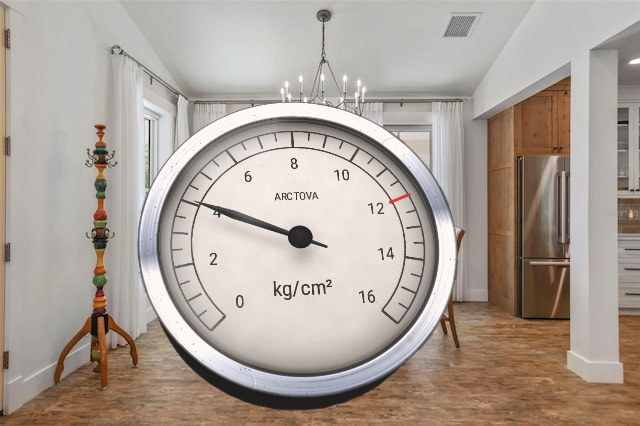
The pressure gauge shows 4 kg/cm²
